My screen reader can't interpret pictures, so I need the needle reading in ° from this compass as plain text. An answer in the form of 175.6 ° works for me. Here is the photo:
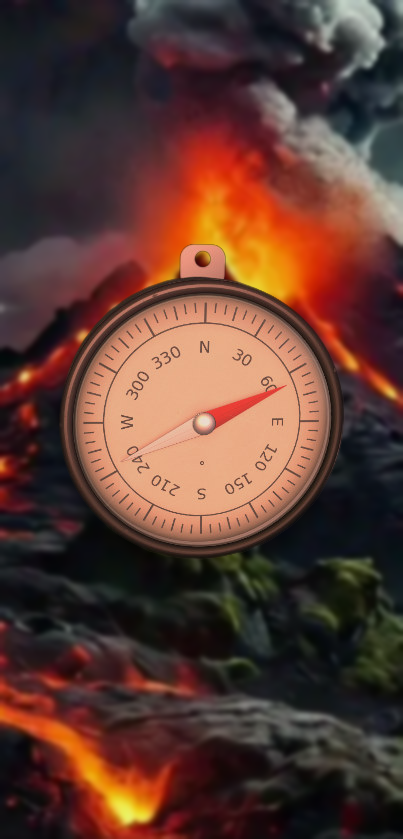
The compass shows 65 °
